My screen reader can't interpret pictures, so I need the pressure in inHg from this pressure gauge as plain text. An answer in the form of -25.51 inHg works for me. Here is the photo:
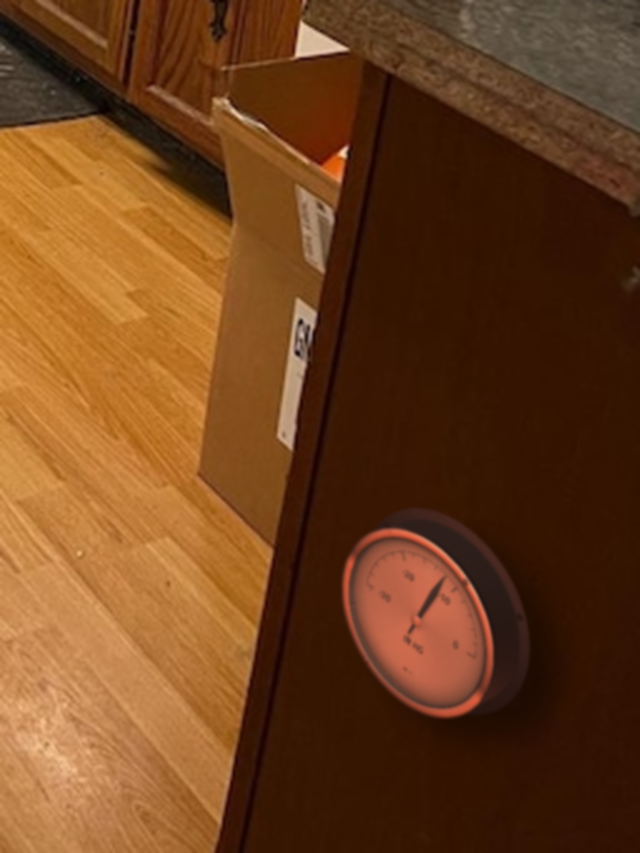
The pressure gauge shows -12 inHg
